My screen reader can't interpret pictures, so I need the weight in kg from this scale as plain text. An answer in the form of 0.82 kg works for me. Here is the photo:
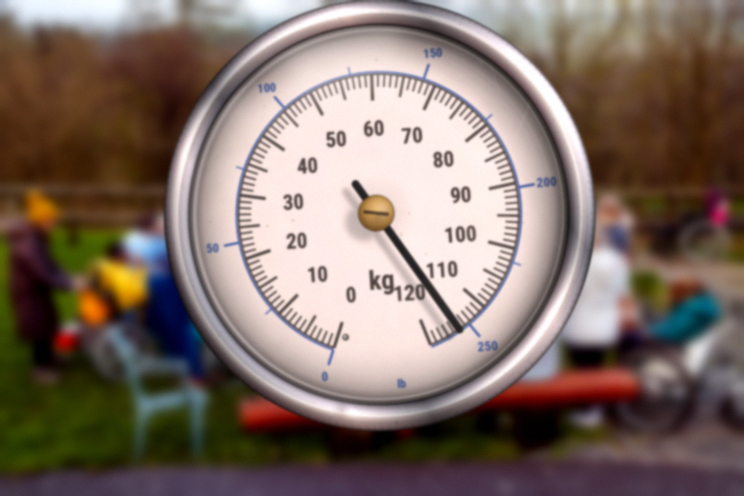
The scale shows 115 kg
